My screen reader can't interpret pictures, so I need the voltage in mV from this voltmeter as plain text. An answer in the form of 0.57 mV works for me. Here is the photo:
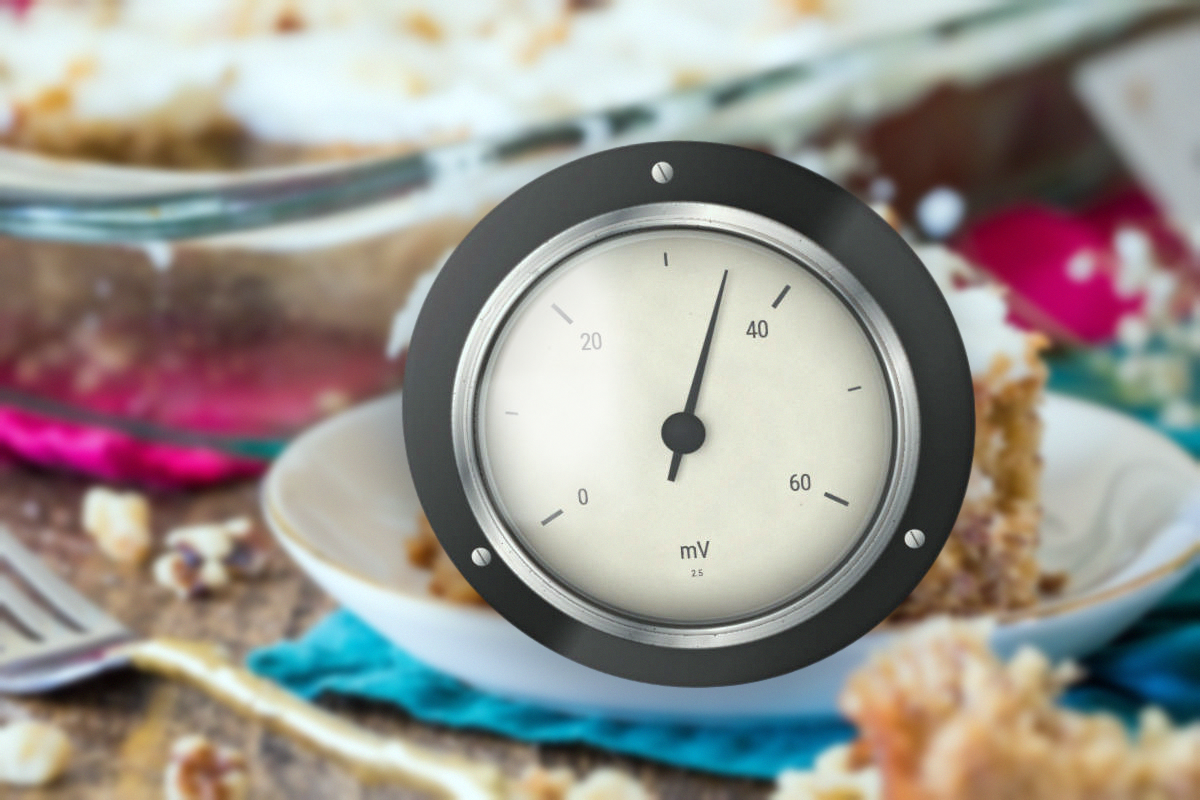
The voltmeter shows 35 mV
